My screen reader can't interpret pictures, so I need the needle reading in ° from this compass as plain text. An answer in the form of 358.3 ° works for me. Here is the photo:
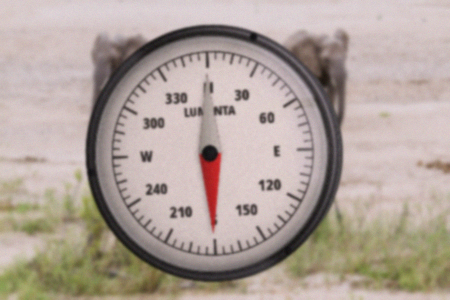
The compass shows 180 °
